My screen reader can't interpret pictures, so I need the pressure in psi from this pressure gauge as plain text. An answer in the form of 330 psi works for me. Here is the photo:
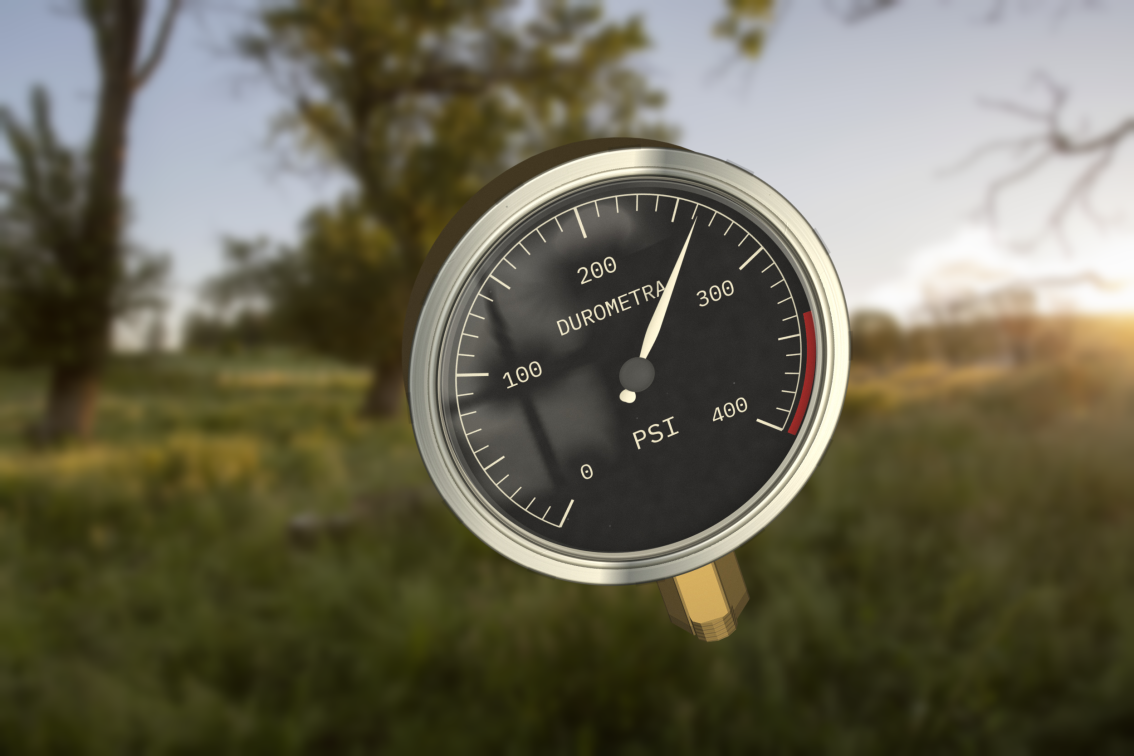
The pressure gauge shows 260 psi
